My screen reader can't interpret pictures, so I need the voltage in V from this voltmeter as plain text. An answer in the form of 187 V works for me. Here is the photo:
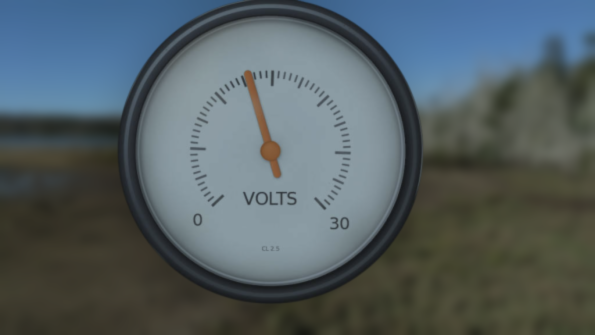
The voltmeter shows 13 V
